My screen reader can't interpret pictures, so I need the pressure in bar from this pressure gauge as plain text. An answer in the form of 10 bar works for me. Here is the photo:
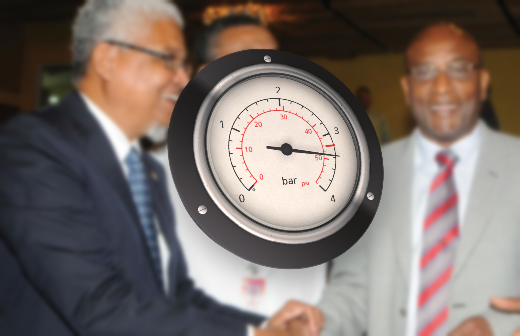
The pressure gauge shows 3.4 bar
